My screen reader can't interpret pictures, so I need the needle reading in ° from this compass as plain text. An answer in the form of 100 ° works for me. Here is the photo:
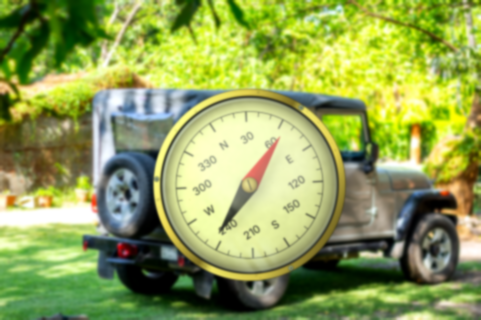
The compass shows 65 °
